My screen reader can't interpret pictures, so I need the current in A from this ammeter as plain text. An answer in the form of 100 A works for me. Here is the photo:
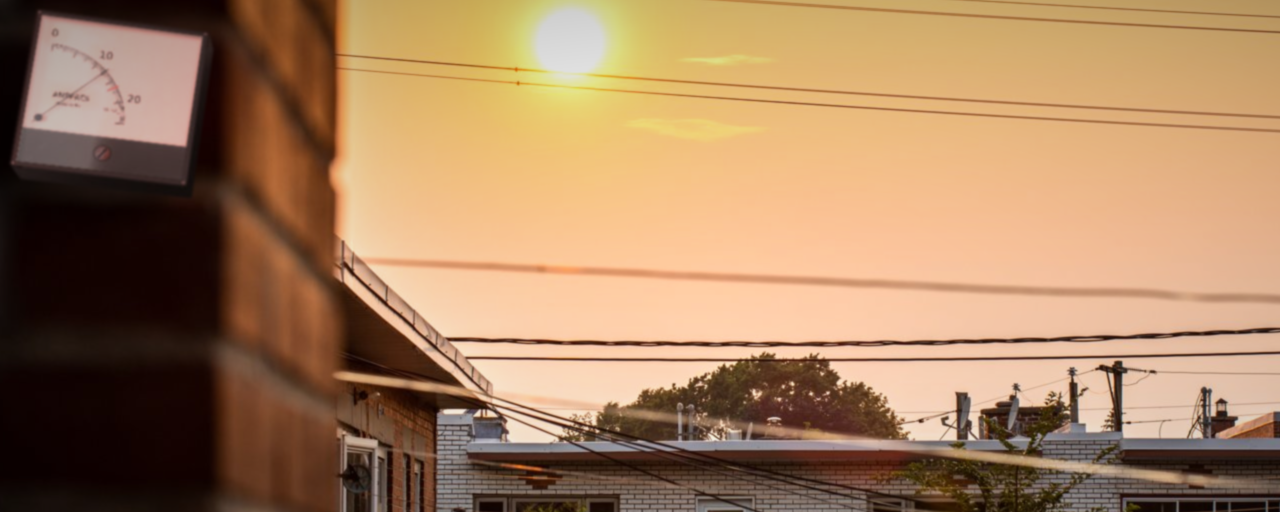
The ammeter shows 12.5 A
